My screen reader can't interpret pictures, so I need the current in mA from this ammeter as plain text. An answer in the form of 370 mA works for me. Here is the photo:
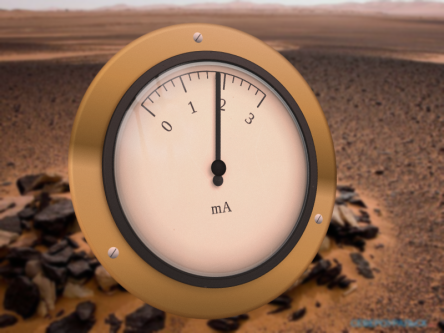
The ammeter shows 1.8 mA
